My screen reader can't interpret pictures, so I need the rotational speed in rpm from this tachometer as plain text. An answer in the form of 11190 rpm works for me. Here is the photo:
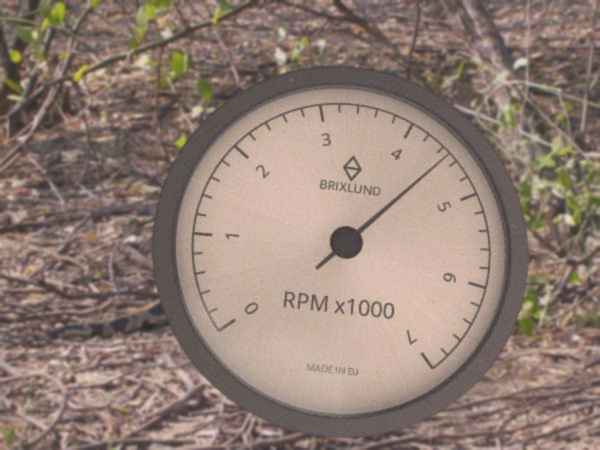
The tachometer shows 4500 rpm
